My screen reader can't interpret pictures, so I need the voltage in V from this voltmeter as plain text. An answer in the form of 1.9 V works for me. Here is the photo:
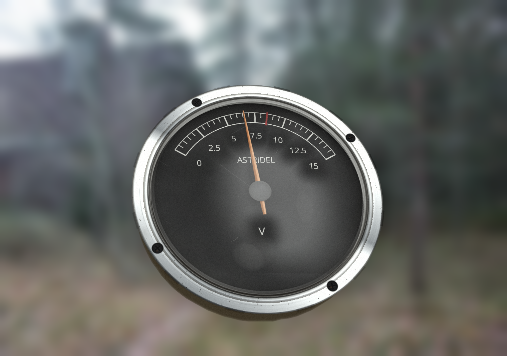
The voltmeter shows 6.5 V
